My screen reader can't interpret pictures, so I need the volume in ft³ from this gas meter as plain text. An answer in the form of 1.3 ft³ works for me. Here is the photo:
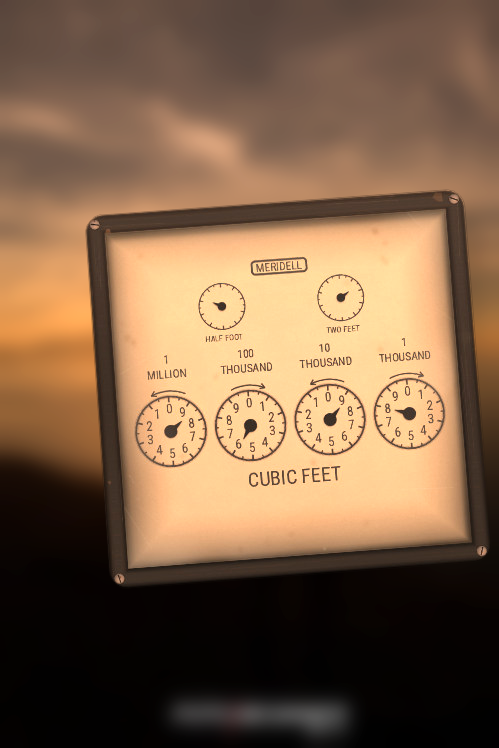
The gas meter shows 858800 ft³
